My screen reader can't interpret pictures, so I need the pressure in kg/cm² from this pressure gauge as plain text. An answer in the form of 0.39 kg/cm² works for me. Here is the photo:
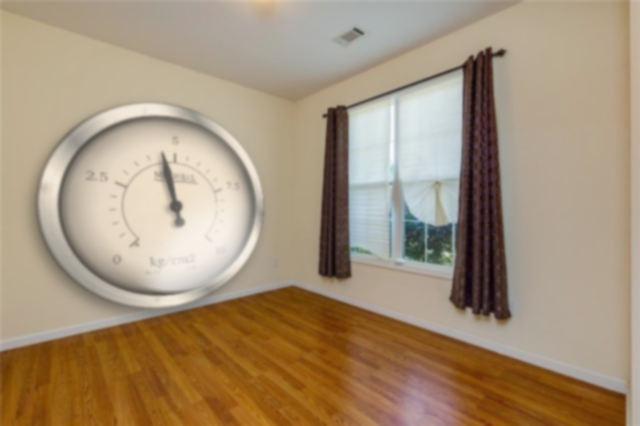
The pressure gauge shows 4.5 kg/cm²
